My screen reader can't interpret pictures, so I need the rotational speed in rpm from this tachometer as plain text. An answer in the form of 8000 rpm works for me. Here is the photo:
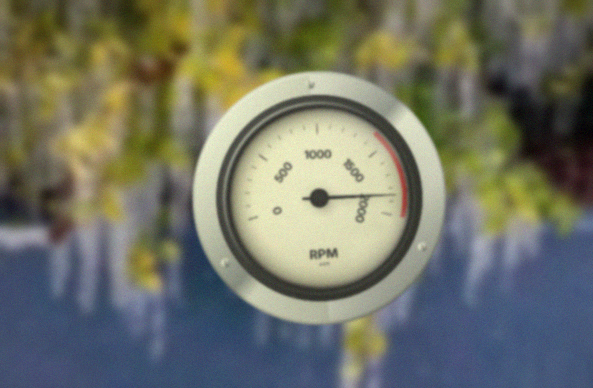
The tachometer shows 1850 rpm
